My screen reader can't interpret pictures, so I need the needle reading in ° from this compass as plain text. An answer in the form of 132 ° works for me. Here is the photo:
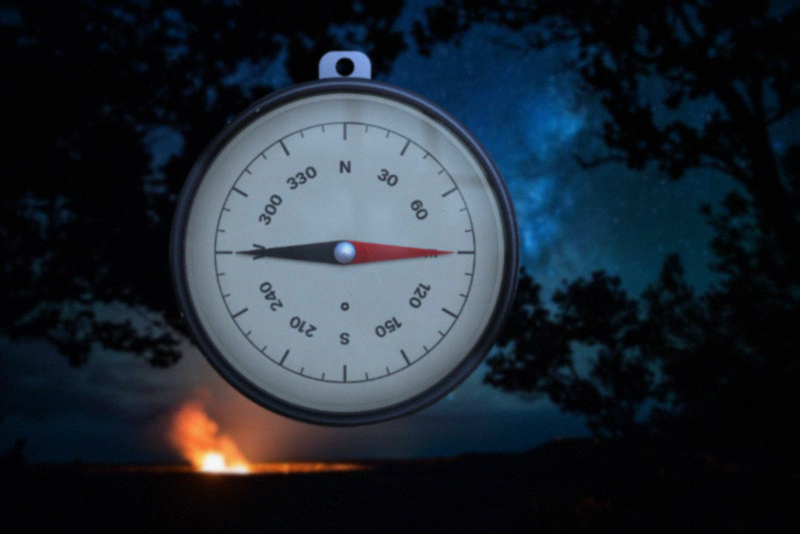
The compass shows 90 °
